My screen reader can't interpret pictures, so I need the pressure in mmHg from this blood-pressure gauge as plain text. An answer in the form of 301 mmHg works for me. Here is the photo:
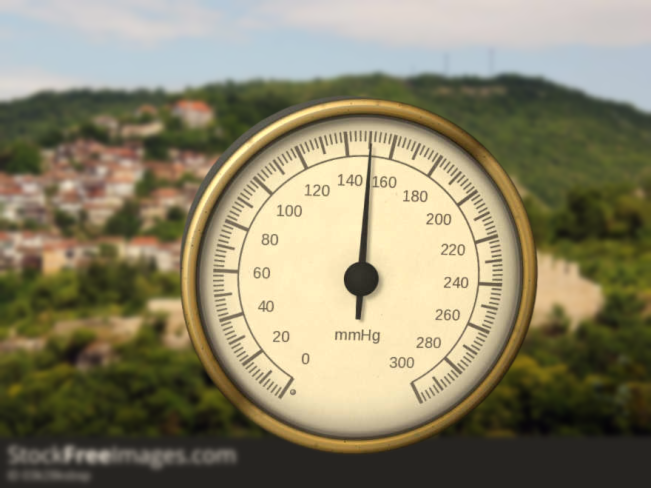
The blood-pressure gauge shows 150 mmHg
